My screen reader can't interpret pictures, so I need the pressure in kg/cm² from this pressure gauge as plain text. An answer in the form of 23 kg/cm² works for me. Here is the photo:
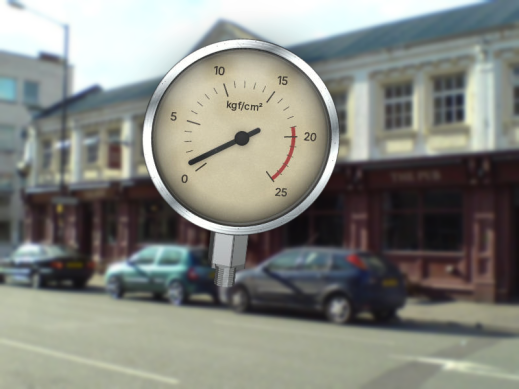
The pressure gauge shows 1 kg/cm²
